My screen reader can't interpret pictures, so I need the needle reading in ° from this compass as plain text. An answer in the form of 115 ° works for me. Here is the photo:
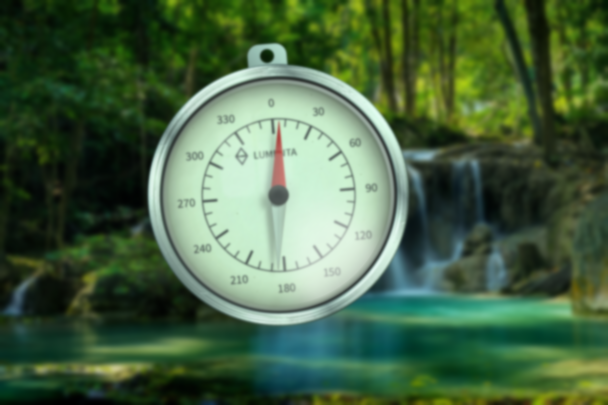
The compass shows 5 °
